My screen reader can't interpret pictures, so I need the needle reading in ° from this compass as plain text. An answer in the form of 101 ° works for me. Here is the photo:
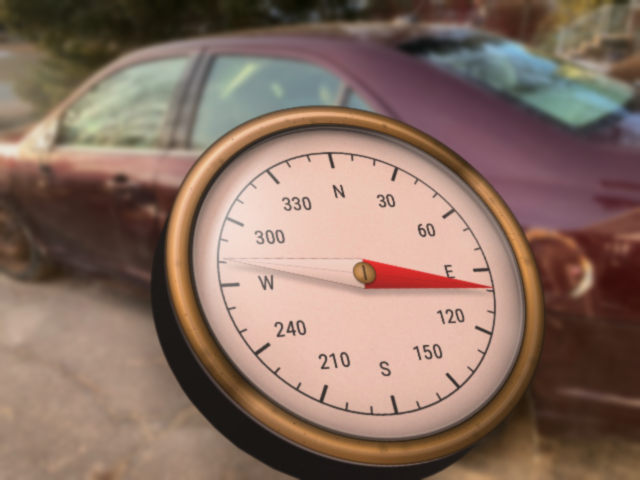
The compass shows 100 °
